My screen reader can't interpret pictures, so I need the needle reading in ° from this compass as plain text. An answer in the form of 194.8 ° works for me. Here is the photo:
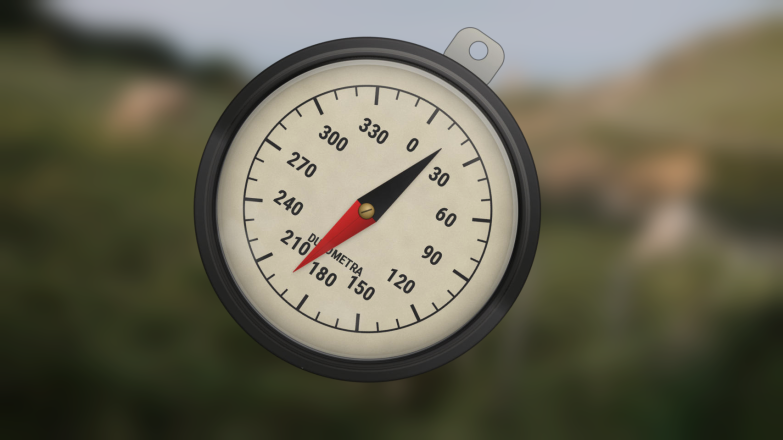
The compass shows 195 °
